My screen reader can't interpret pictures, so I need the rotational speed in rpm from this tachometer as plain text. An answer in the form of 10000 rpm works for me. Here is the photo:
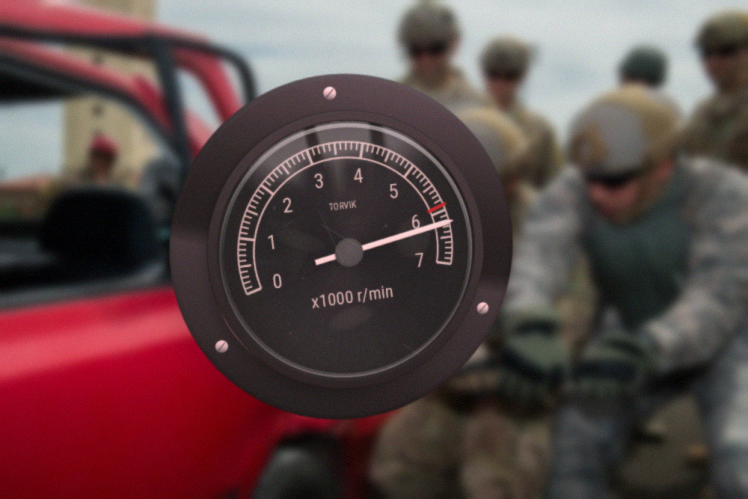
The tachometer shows 6200 rpm
